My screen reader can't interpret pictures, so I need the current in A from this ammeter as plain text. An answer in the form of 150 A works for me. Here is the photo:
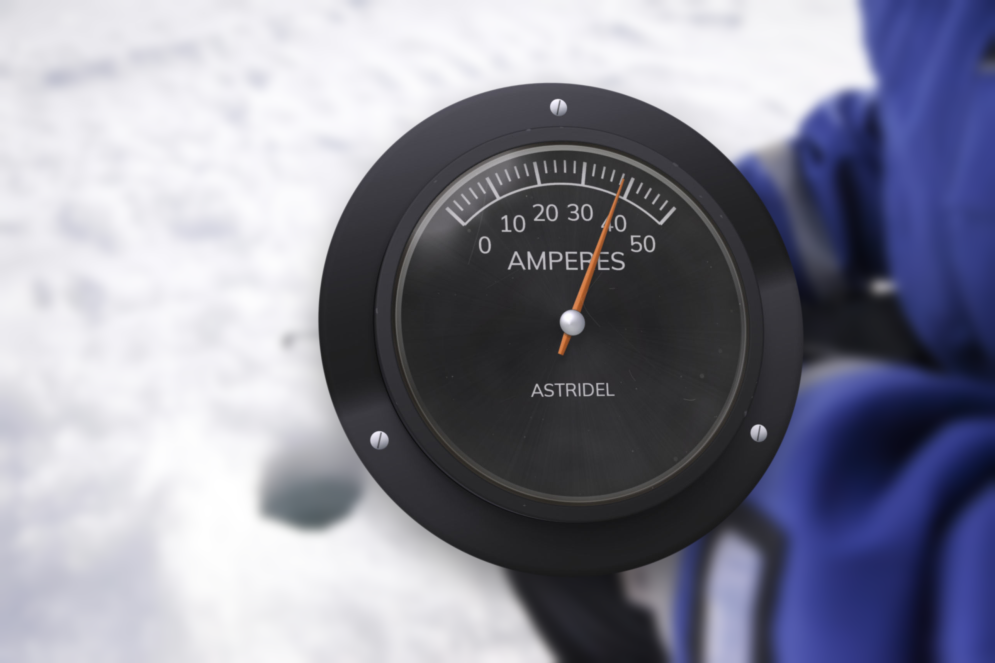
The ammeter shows 38 A
